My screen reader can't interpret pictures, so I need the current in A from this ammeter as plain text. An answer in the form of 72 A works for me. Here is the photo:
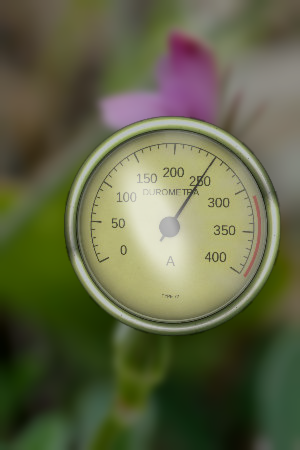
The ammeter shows 250 A
